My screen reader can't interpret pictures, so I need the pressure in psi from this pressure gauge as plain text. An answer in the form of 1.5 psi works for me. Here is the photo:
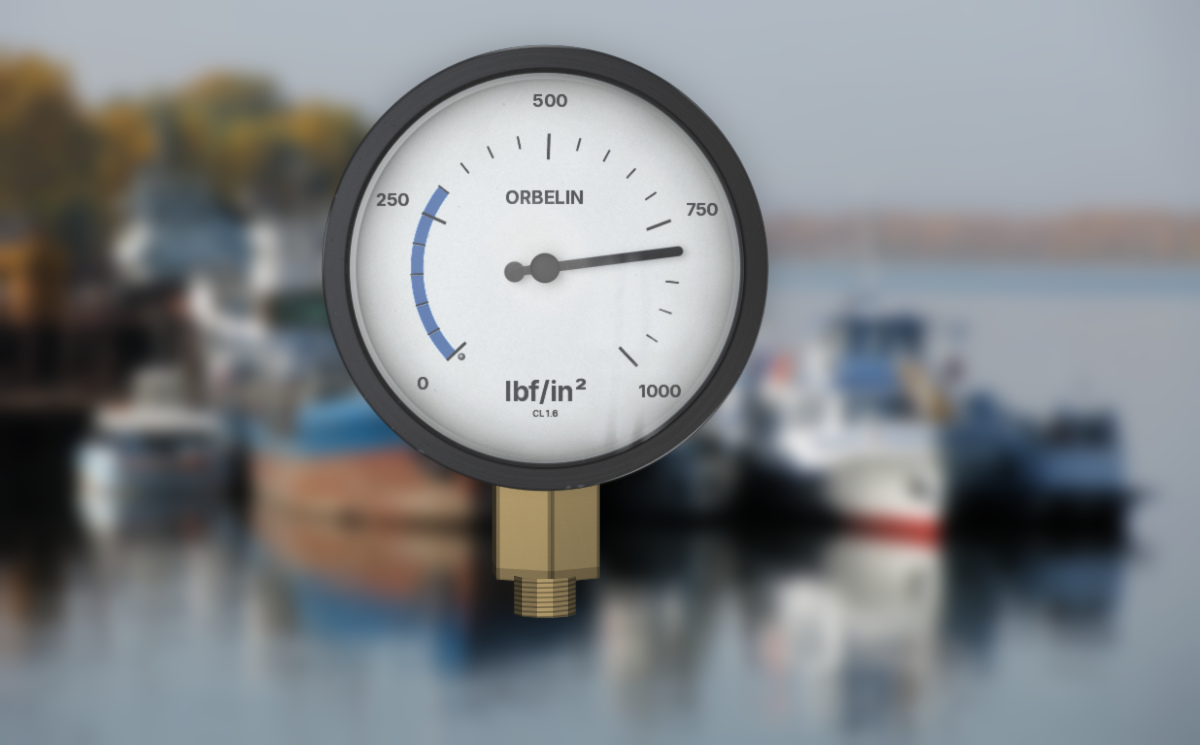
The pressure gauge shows 800 psi
